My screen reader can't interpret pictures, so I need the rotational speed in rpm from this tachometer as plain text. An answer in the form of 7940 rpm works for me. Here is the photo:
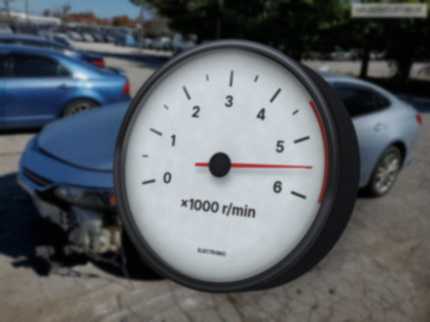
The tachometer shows 5500 rpm
